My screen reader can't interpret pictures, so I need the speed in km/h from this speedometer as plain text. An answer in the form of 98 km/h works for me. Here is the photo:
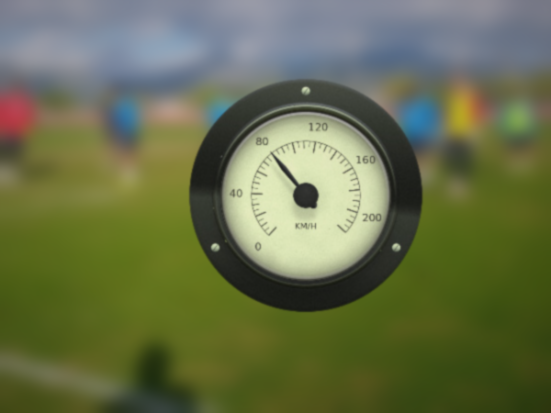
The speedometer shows 80 km/h
